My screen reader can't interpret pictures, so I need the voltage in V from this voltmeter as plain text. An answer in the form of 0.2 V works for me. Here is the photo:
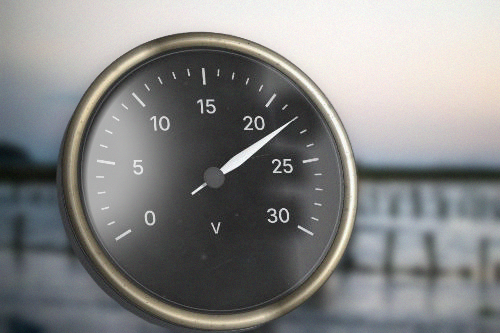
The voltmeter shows 22 V
